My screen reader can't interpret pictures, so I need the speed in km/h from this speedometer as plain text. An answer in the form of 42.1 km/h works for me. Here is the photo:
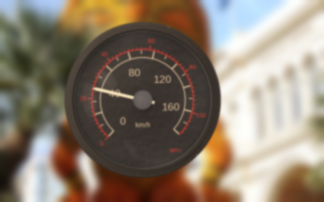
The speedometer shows 40 km/h
